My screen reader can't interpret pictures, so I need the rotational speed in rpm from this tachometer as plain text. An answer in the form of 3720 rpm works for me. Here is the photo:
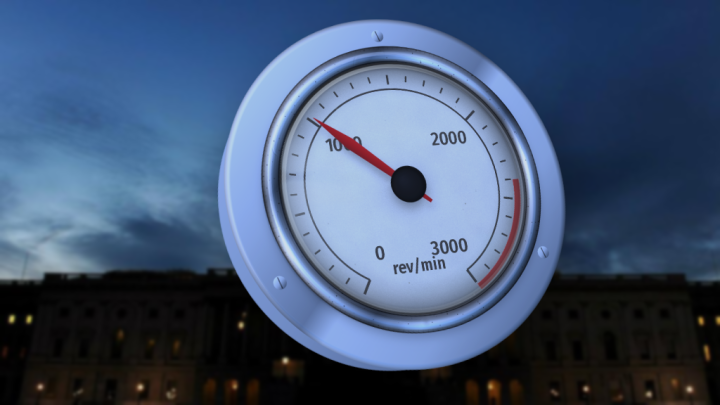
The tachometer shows 1000 rpm
